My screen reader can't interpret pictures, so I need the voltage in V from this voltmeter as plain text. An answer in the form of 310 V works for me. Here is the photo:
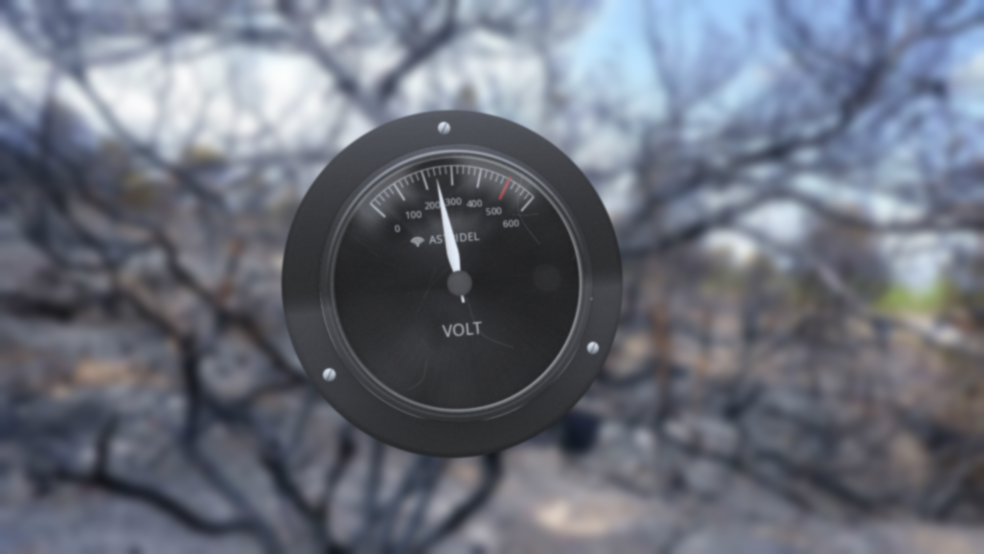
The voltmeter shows 240 V
